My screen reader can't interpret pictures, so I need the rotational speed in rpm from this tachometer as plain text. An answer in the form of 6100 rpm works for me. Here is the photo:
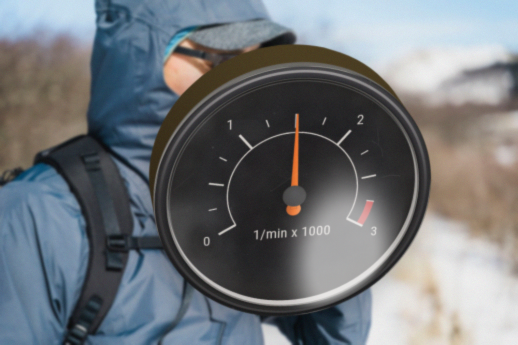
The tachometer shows 1500 rpm
